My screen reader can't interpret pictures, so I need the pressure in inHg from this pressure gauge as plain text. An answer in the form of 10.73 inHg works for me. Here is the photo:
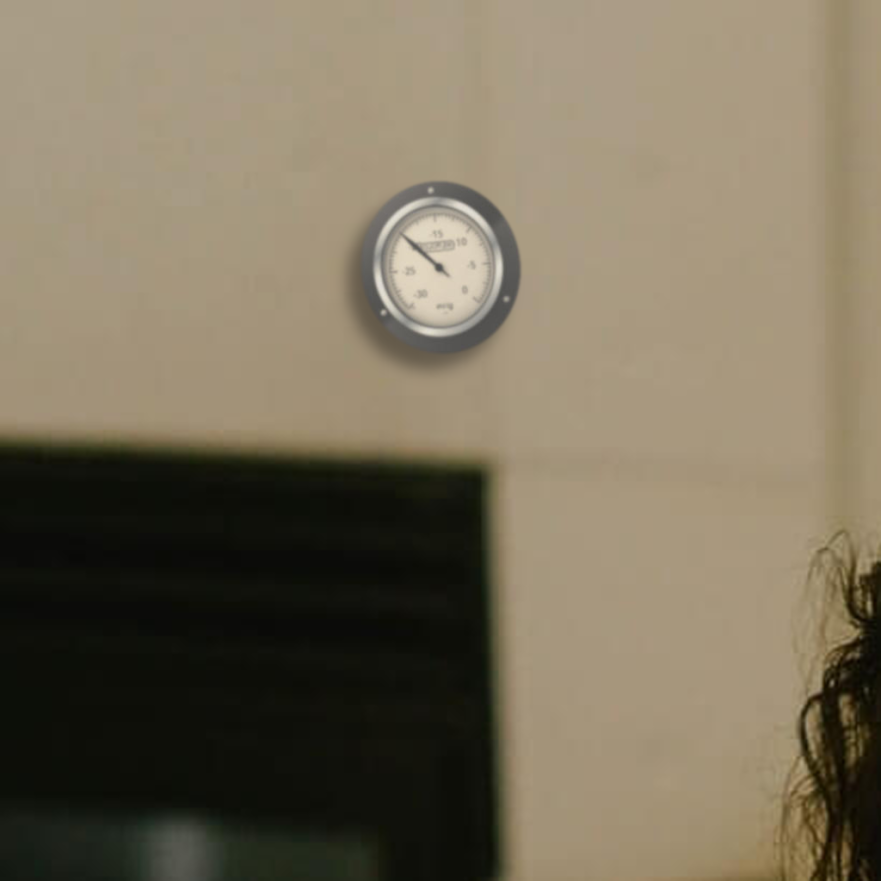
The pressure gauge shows -20 inHg
